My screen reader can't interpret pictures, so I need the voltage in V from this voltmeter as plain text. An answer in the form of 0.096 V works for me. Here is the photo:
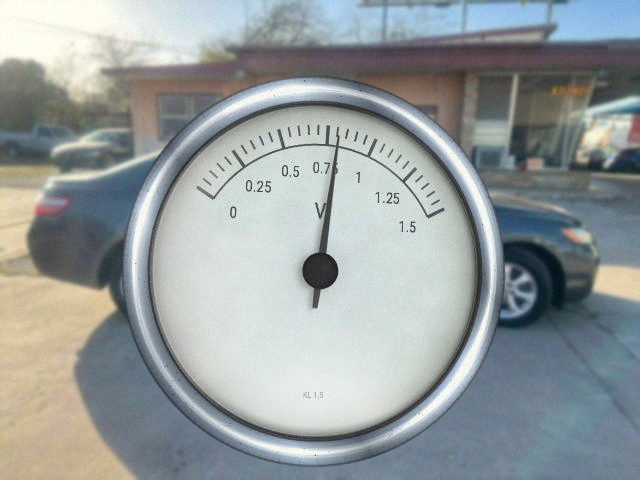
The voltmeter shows 0.8 V
